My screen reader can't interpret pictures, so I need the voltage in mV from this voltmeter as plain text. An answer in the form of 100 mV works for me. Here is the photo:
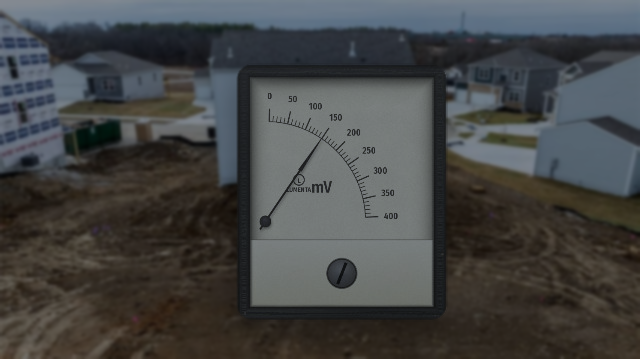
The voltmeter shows 150 mV
